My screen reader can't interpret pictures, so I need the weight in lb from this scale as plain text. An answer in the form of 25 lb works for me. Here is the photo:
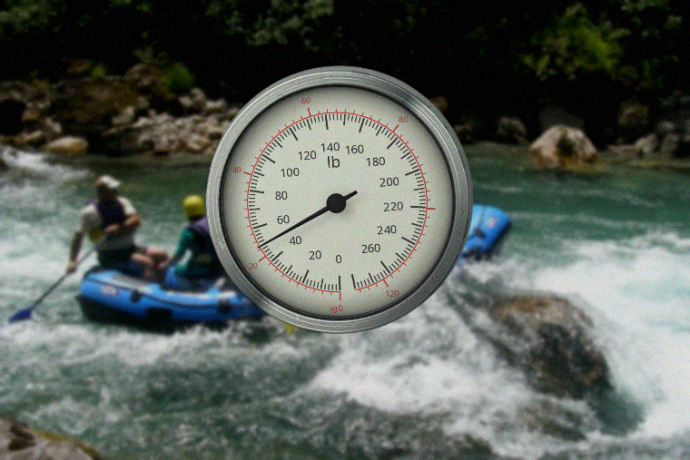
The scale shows 50 lb
